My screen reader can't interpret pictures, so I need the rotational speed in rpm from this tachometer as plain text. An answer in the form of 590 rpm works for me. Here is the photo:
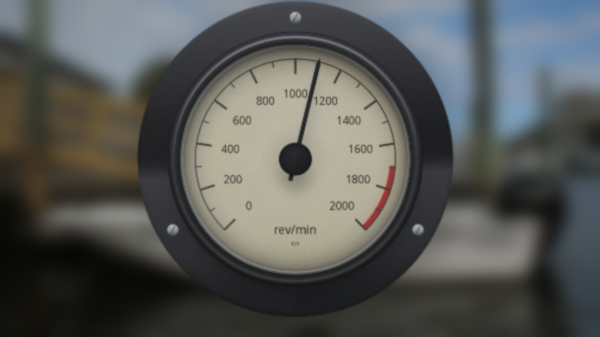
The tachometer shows 1100 rpm
